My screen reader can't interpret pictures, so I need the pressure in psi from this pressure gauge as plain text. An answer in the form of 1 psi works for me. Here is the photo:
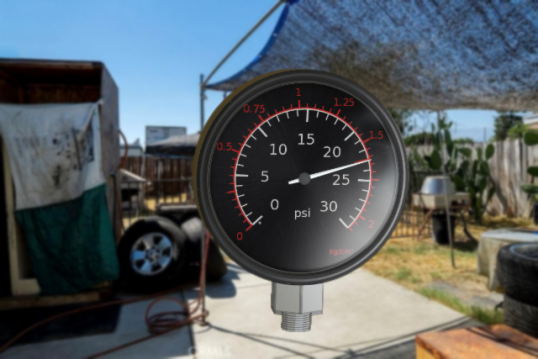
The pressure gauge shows 23 psi
